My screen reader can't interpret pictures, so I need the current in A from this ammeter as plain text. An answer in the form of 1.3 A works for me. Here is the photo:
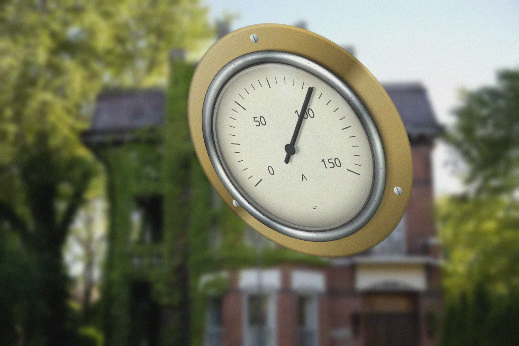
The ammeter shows 100 A
